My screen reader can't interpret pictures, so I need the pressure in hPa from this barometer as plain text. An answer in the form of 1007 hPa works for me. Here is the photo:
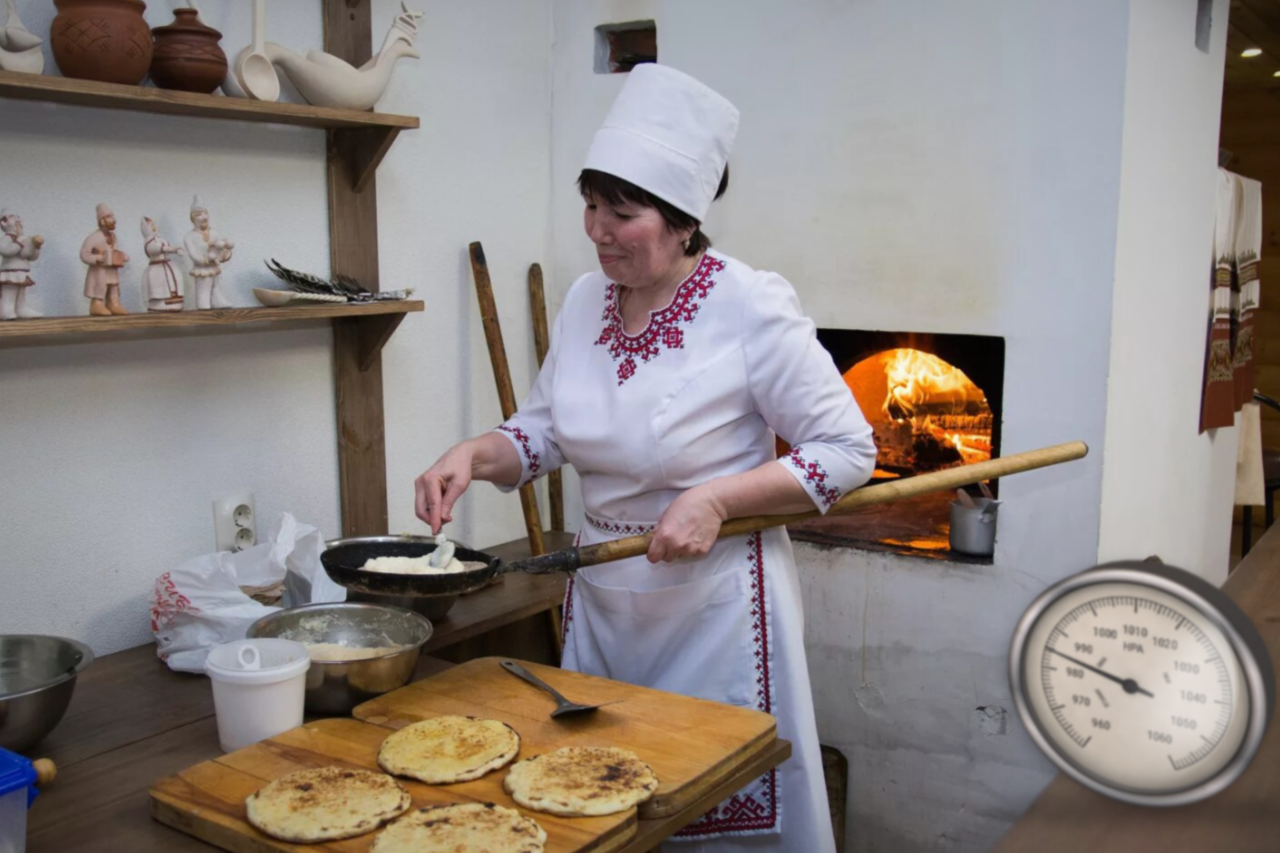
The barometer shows 985 hPa
